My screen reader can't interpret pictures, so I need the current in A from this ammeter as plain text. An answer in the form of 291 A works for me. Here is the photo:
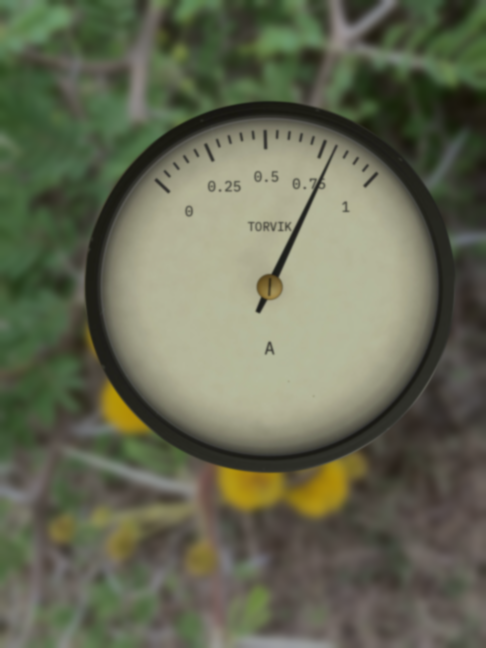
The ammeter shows 0.8 A
